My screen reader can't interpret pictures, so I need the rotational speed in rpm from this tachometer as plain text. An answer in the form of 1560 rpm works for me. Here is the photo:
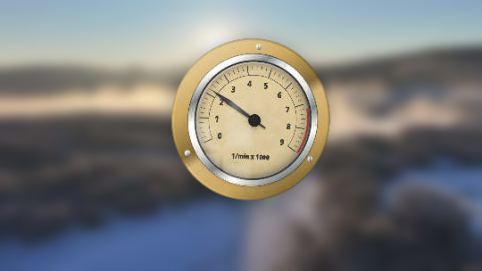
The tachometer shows 2200 rpm
